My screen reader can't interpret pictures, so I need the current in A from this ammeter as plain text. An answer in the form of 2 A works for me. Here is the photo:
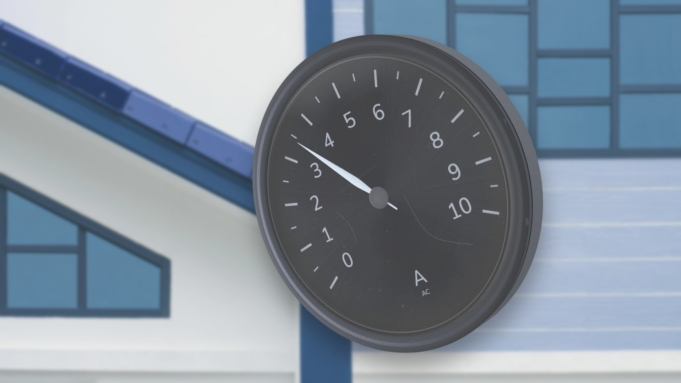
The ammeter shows 3.5 A
